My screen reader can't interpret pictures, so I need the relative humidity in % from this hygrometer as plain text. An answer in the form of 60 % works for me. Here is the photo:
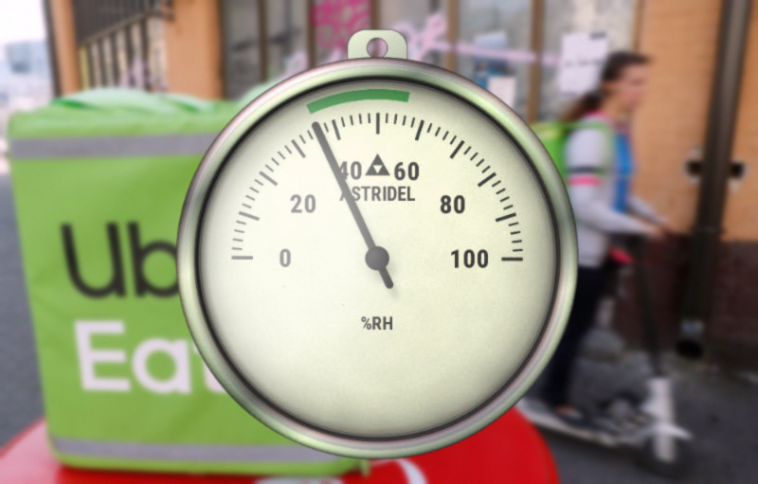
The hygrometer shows 36 %
